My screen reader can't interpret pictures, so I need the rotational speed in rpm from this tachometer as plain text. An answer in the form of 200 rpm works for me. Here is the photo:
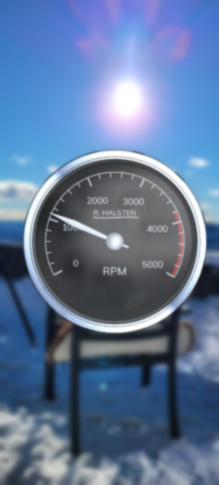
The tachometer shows 1100 rpm
